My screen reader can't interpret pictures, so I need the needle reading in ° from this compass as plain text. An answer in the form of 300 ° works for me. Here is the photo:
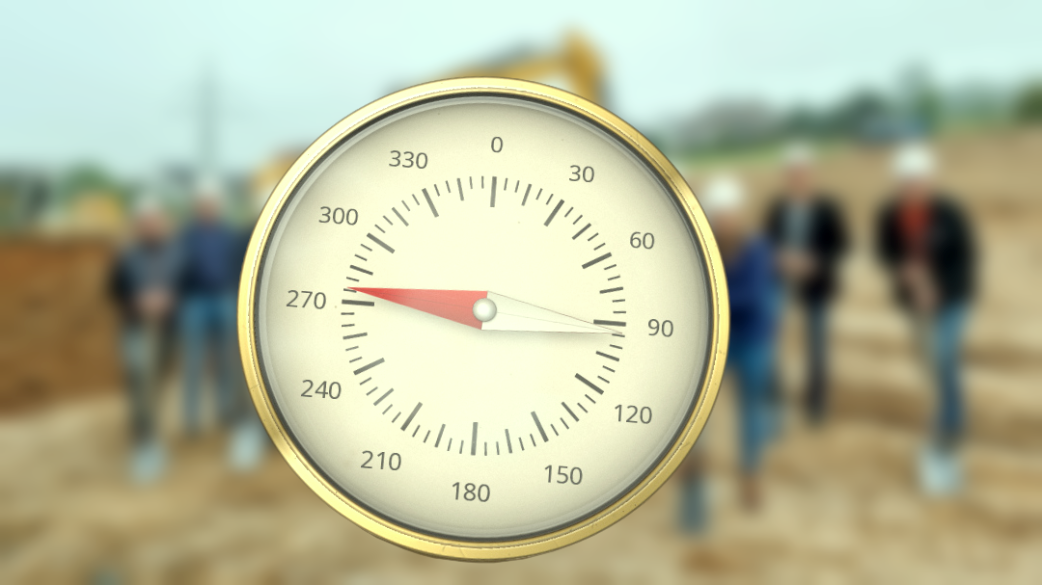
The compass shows 275 °
